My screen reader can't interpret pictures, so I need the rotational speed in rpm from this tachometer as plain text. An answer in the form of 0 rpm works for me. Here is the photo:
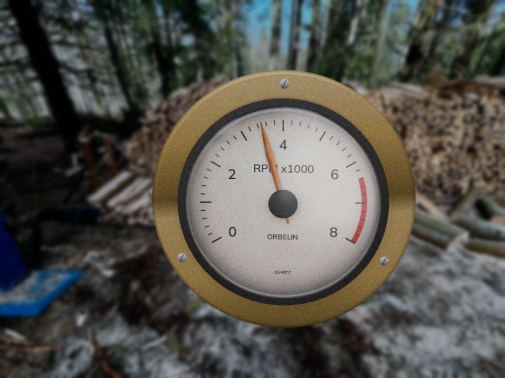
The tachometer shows 3500 rpm
